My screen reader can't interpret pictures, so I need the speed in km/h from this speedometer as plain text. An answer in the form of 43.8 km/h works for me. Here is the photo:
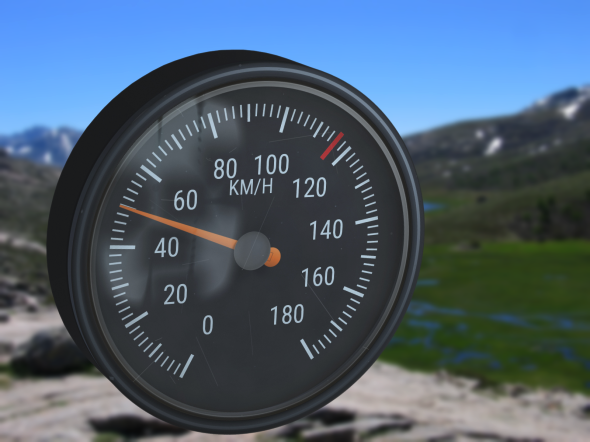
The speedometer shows 50 km/h
